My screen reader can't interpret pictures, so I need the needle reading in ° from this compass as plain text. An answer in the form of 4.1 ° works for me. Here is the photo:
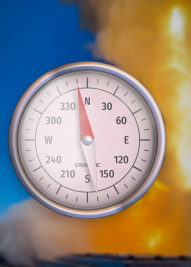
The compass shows 350 °
